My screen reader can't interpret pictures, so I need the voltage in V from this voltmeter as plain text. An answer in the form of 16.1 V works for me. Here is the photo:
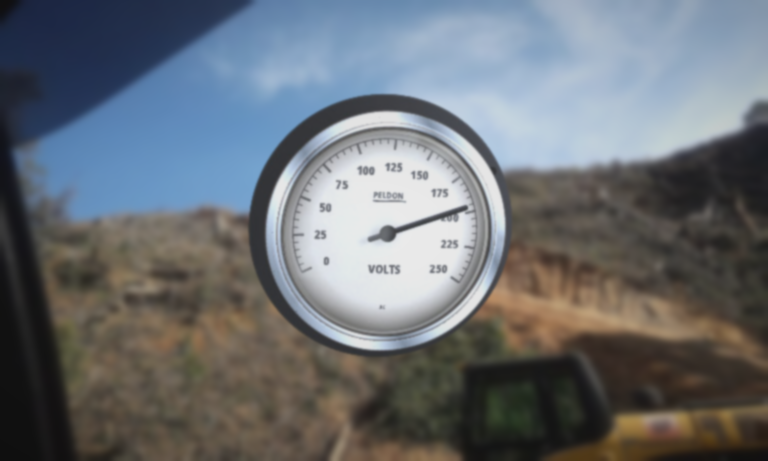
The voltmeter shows 195 V
